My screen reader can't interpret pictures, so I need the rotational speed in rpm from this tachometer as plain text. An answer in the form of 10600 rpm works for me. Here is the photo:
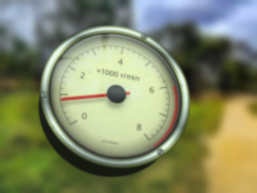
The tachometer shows 800 rpm
